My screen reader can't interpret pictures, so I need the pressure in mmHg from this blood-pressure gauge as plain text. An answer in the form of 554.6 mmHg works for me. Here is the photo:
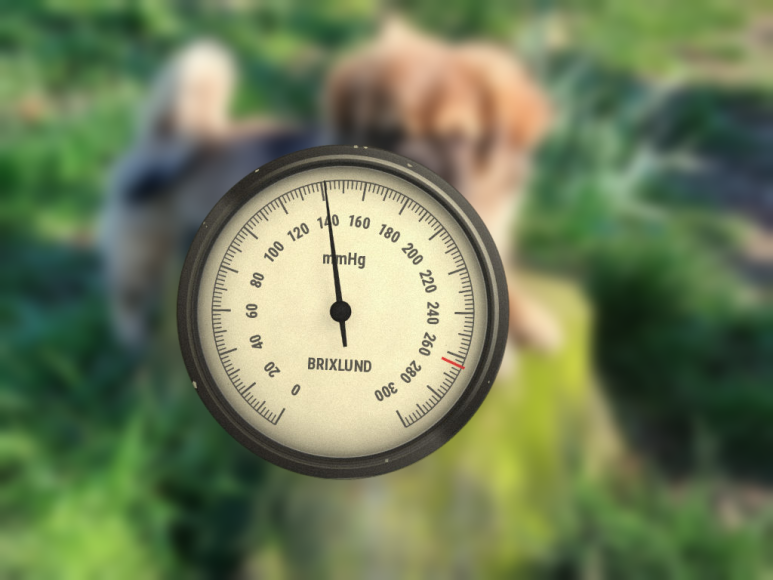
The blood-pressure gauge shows 142 mmHg
